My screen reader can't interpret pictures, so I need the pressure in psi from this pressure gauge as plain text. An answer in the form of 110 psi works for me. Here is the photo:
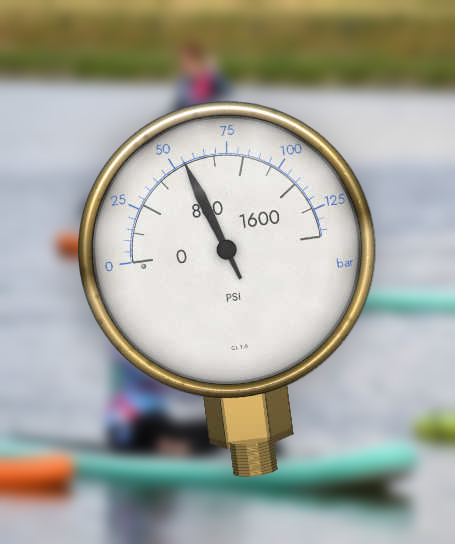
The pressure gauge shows 800 psi
